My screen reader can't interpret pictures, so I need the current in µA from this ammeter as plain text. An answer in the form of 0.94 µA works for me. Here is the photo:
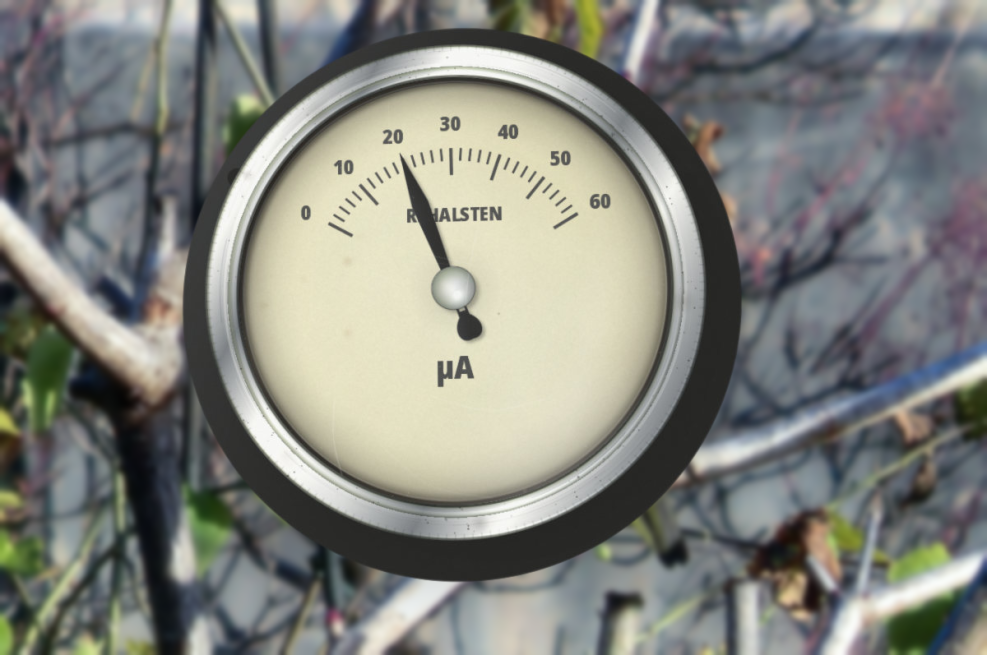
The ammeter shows 20 µA
